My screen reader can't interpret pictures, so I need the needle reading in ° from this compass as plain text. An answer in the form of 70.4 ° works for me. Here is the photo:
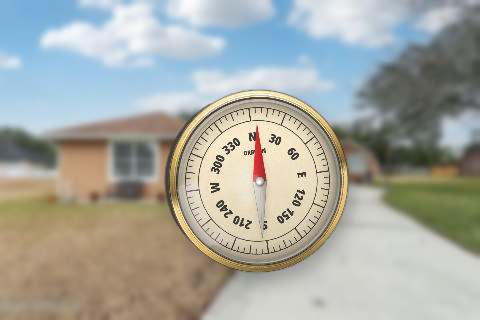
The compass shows 5 °
